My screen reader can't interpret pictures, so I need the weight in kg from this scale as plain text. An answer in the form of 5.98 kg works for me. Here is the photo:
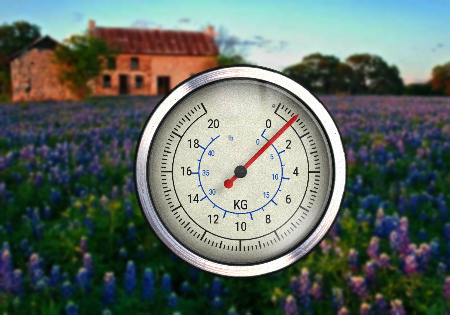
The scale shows 1 kg
